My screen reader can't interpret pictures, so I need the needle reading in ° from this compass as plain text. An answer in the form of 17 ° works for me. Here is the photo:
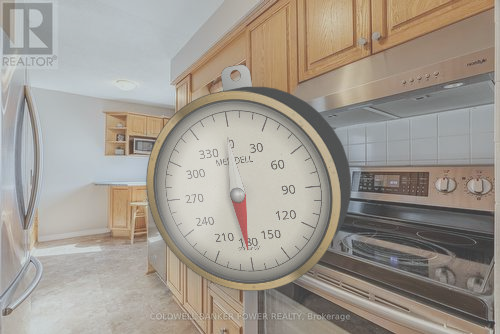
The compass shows 180 °
